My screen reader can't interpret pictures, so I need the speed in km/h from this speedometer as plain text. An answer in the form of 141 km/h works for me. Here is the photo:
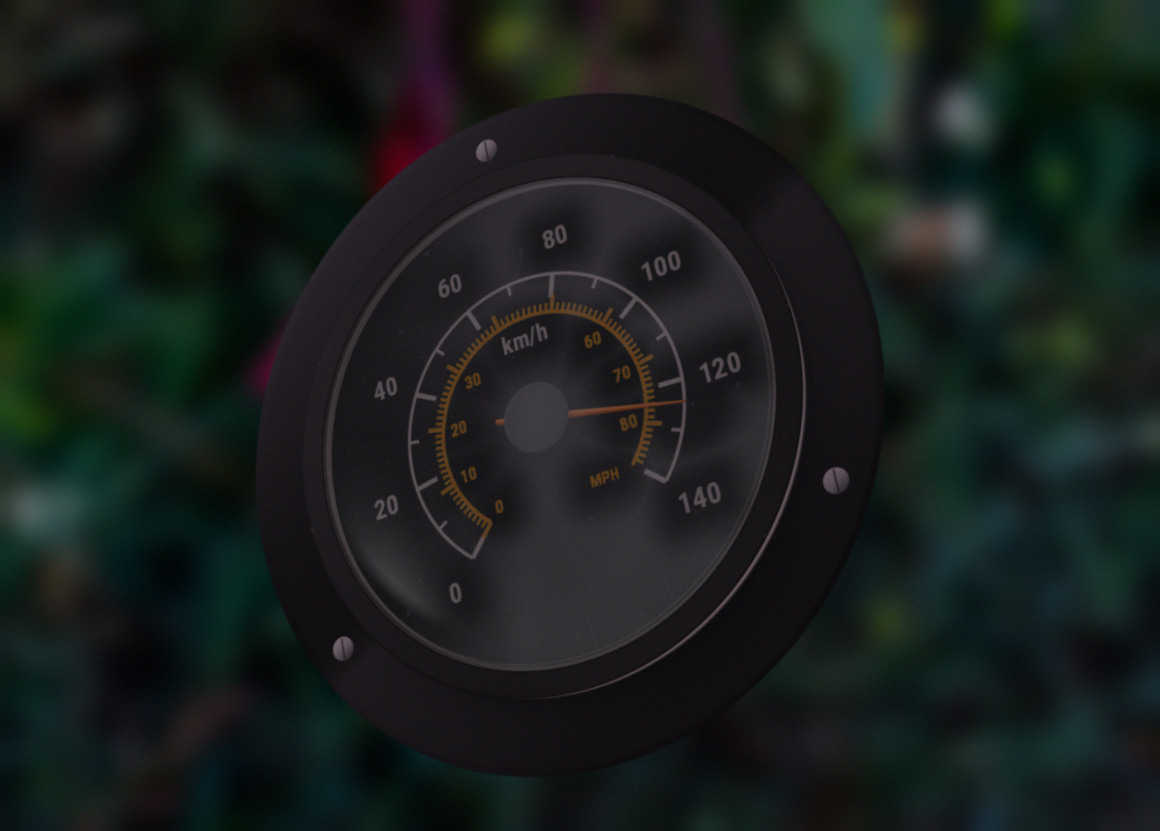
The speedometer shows 125 km/h
